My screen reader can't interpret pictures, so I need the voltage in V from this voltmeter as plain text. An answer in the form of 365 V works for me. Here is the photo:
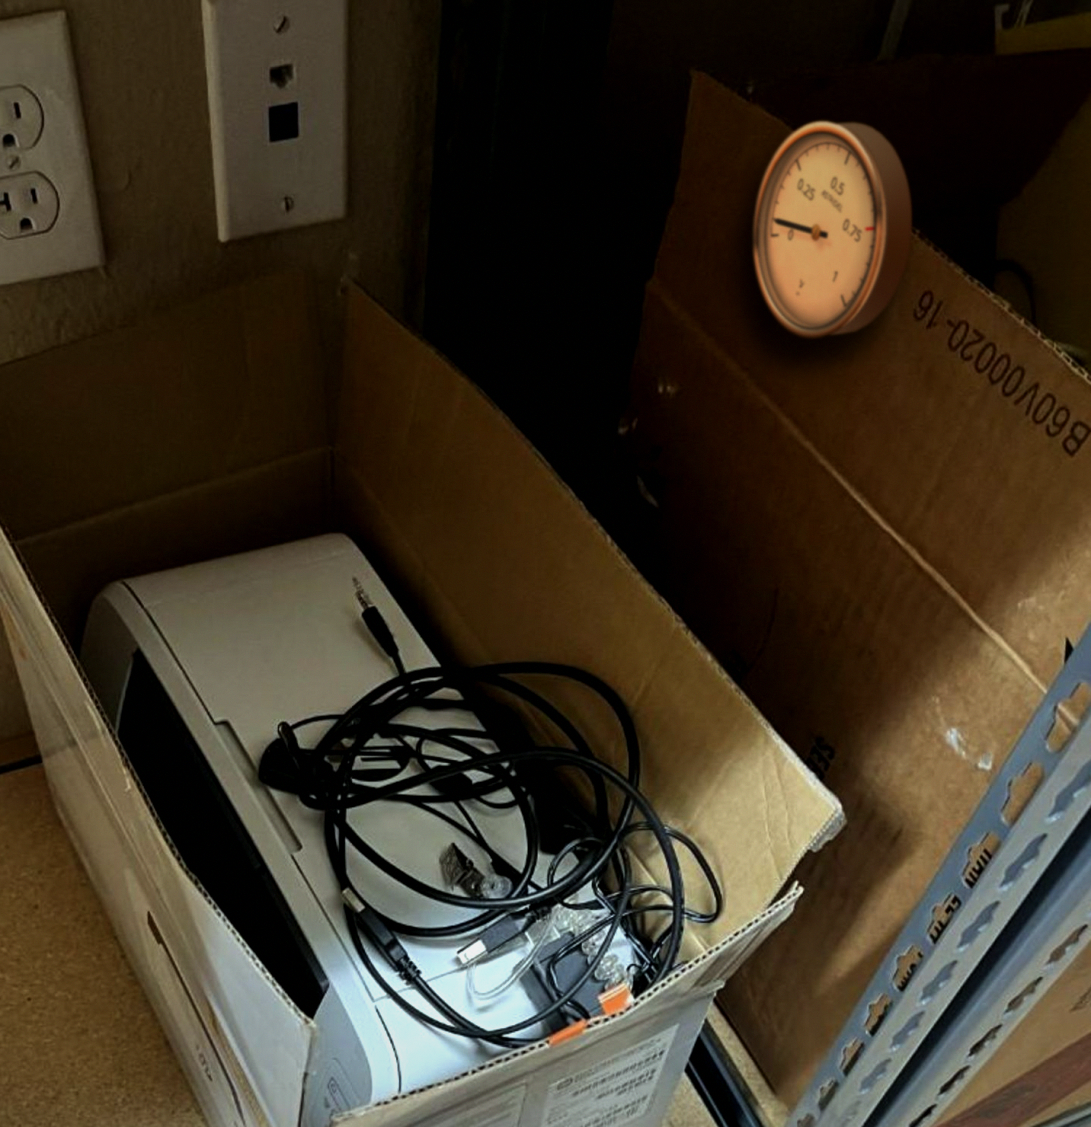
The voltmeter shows 0.05 V
